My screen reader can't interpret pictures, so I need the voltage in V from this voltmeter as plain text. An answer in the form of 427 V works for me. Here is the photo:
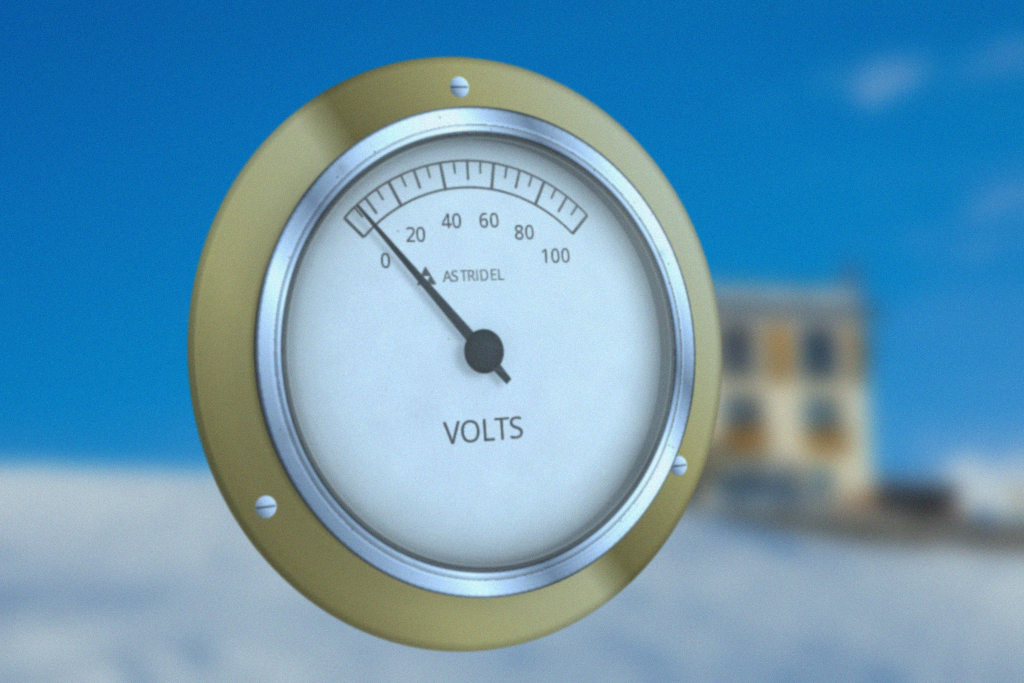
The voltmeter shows 5 V
